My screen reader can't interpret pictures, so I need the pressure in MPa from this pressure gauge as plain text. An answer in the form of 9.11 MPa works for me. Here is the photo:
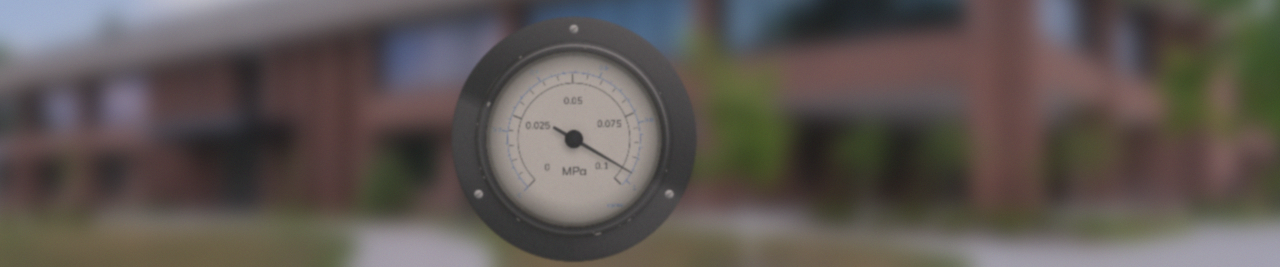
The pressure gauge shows 0.095 MPa
